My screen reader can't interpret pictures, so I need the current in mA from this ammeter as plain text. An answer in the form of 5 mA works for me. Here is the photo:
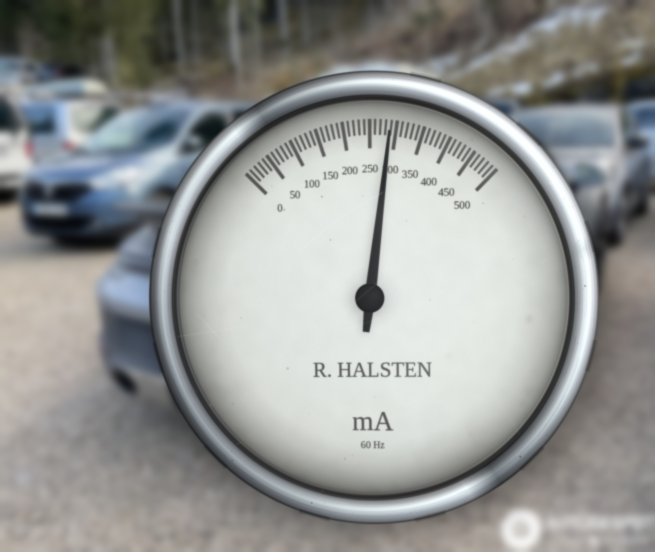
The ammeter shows 290 mA
